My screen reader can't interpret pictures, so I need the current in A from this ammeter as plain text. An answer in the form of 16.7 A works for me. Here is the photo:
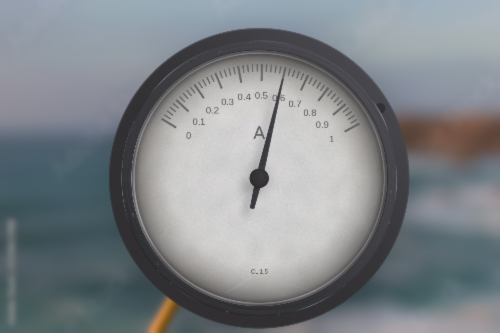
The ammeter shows 0.6 A
